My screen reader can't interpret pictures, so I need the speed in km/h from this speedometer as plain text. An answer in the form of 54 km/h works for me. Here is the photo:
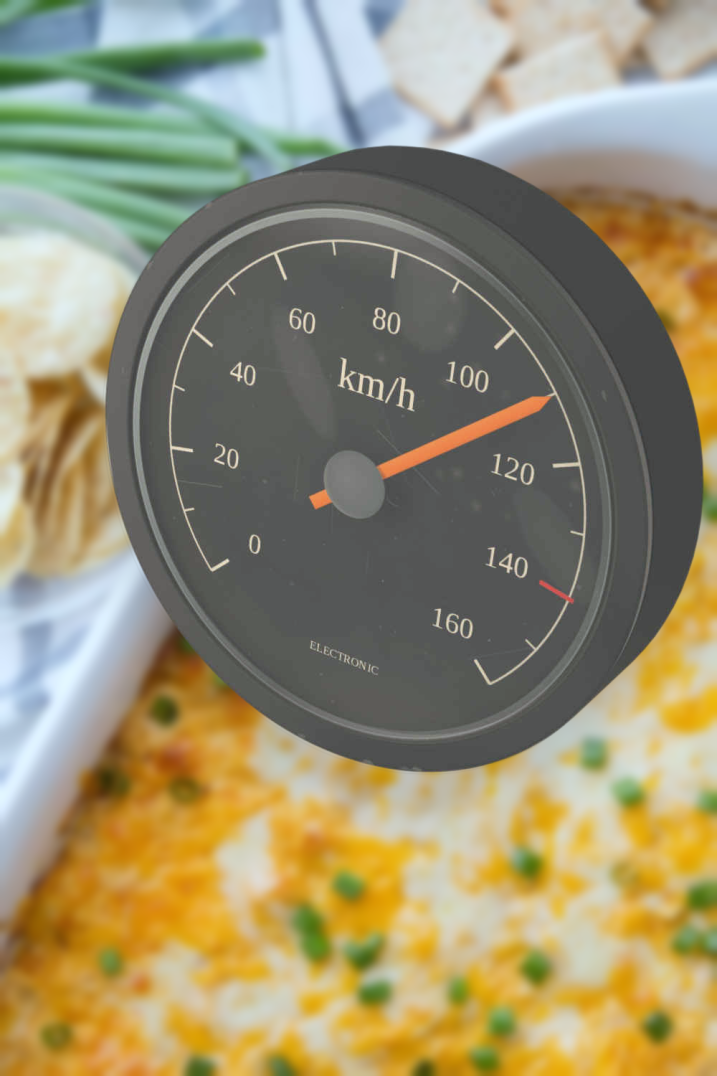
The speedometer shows 110 km/h
